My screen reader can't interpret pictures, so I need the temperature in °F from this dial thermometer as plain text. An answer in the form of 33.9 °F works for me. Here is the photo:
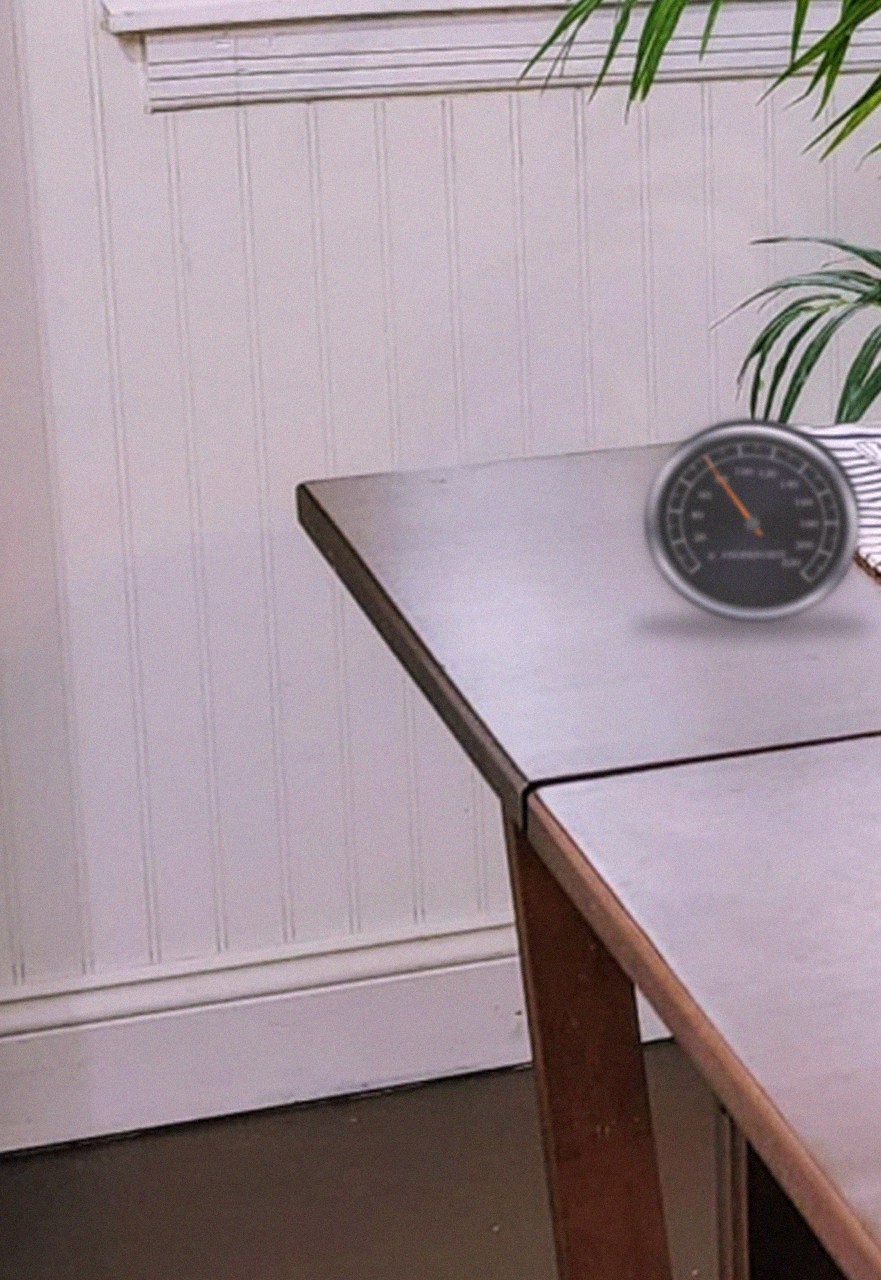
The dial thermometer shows 80 °F
